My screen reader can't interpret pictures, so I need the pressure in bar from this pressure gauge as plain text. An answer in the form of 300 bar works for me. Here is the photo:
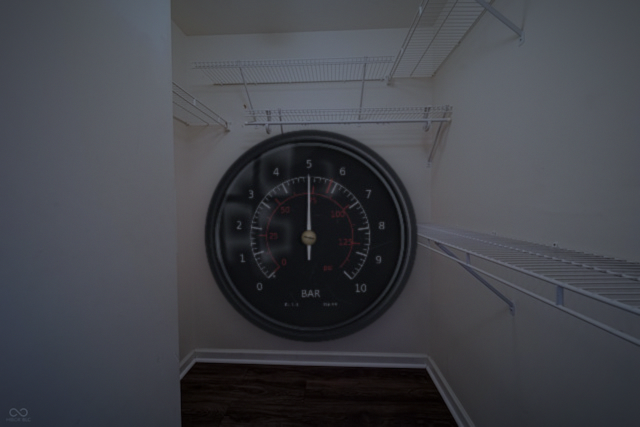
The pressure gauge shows 5 bar
